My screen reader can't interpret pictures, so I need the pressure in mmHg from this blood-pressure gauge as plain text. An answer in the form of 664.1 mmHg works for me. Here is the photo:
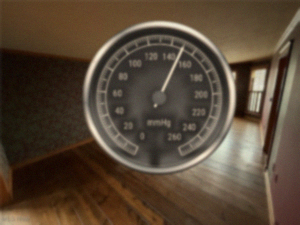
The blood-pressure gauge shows 150 mmHg
